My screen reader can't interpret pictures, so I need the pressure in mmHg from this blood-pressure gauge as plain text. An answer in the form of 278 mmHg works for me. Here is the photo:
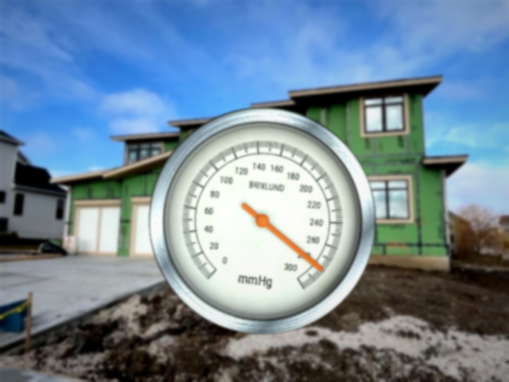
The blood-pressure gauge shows 280 mmHg
